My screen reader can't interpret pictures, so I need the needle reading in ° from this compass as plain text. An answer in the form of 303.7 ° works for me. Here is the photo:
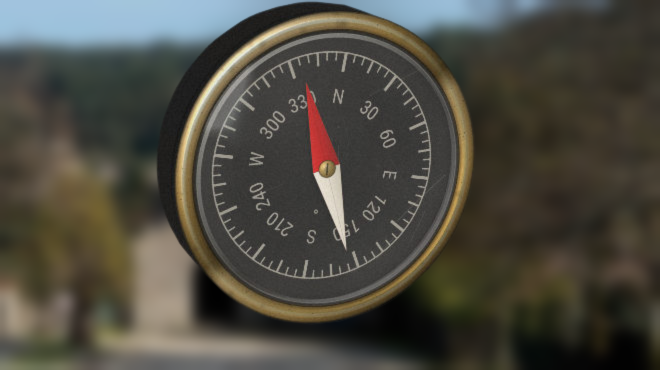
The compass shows 335 °
